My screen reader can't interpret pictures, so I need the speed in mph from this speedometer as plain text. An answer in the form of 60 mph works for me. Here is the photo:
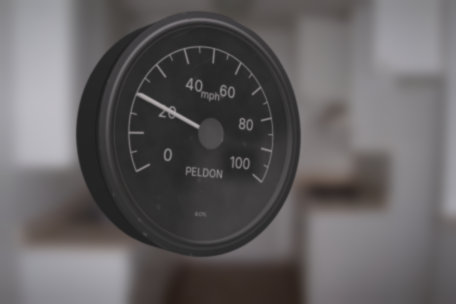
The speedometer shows 20 mph
